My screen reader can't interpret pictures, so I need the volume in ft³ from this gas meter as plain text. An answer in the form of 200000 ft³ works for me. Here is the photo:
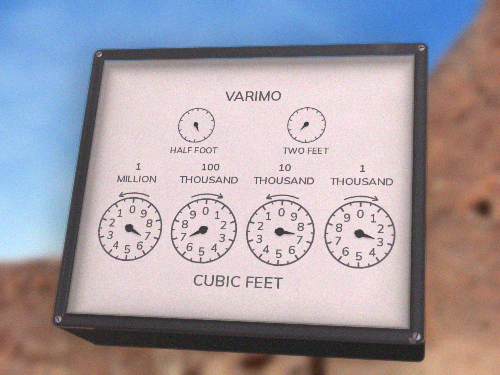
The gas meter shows 667300 ft³
